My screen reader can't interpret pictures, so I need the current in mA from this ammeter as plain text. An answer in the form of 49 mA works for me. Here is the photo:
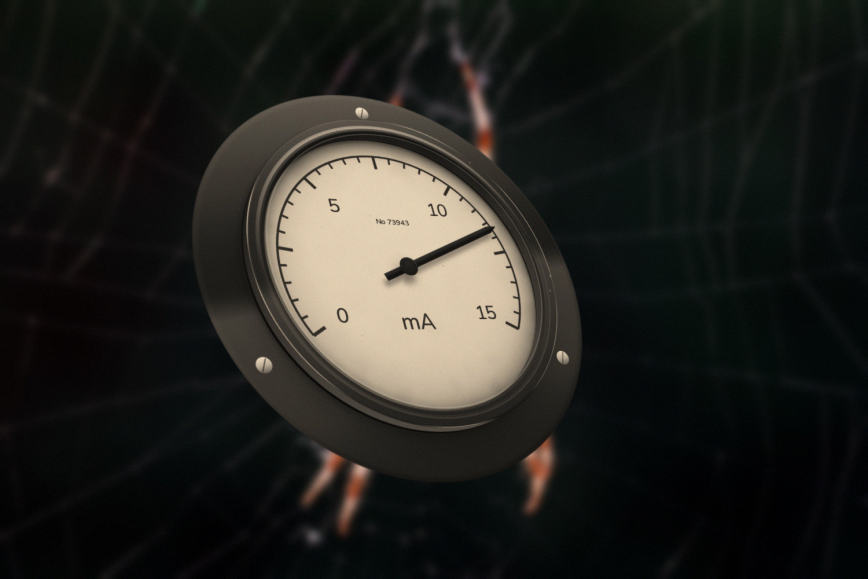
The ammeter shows 11.75 mA
